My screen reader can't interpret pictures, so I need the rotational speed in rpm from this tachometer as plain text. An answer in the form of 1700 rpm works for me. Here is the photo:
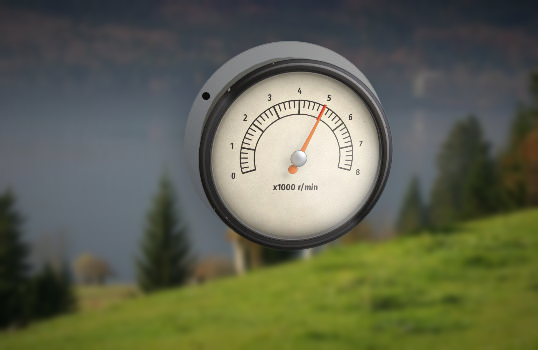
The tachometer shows 5000 rpm
